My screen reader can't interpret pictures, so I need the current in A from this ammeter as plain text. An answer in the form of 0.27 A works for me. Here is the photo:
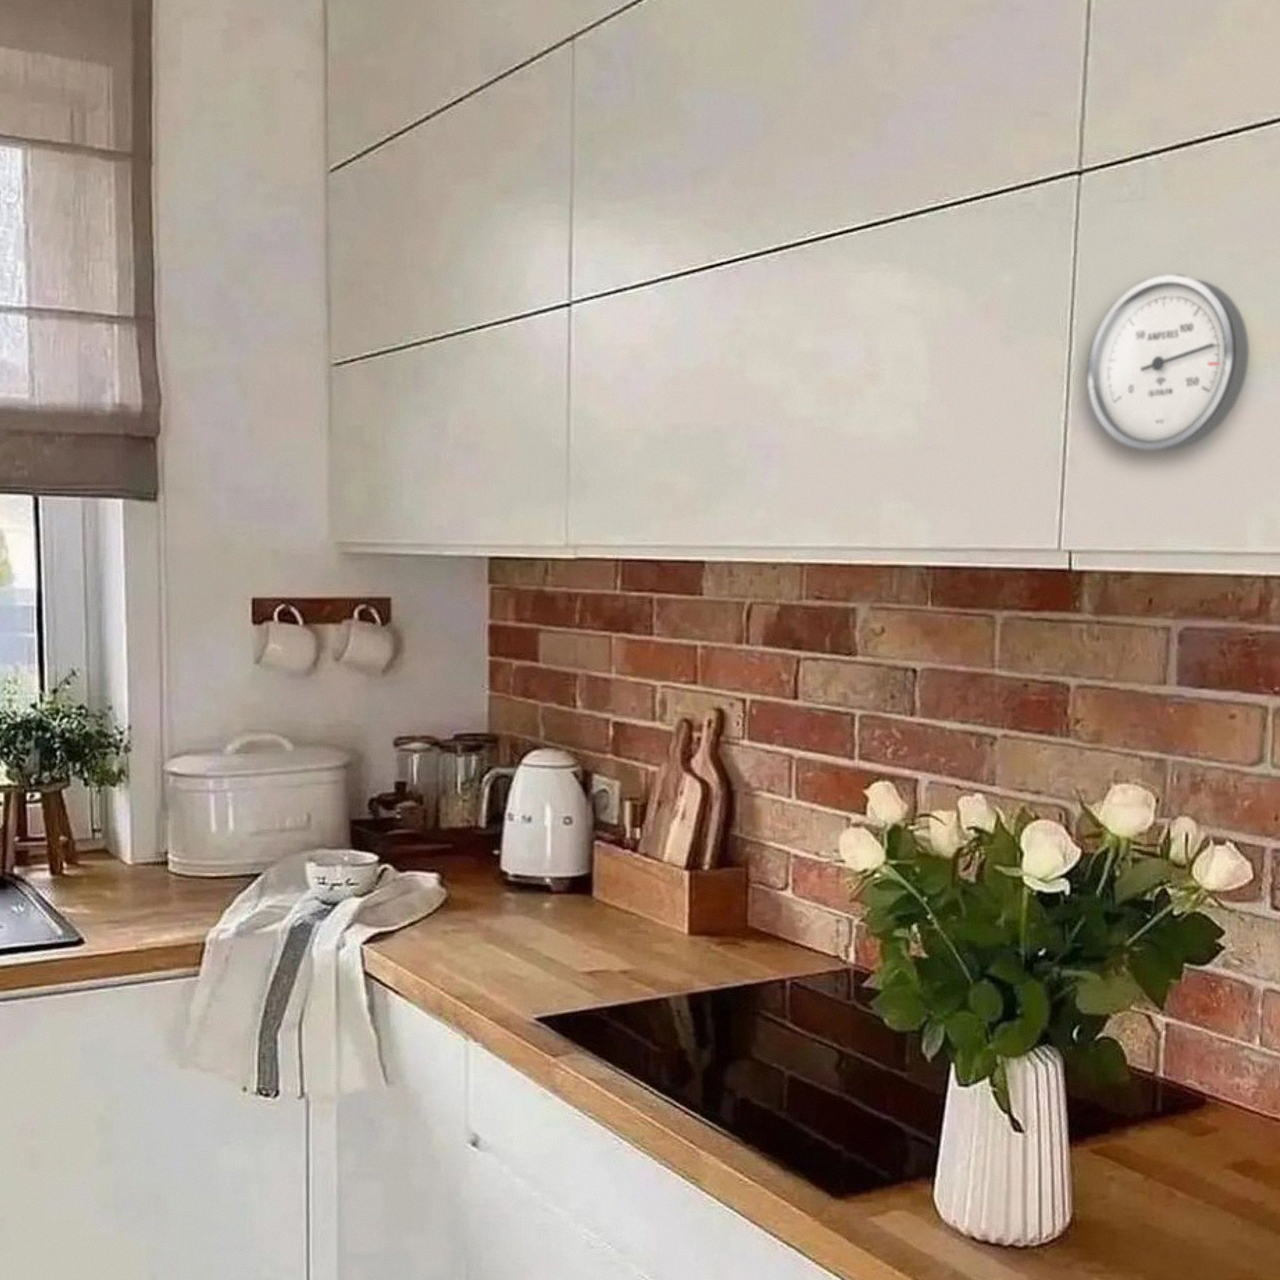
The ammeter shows 125 A
